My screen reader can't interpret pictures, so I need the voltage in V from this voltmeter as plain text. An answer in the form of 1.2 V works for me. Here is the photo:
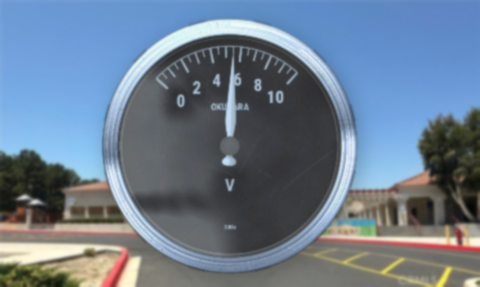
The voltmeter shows 5.5 V
